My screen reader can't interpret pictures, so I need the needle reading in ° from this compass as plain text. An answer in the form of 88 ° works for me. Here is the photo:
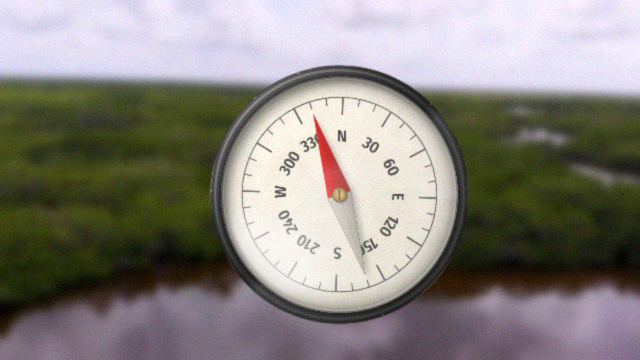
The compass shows 340 °
